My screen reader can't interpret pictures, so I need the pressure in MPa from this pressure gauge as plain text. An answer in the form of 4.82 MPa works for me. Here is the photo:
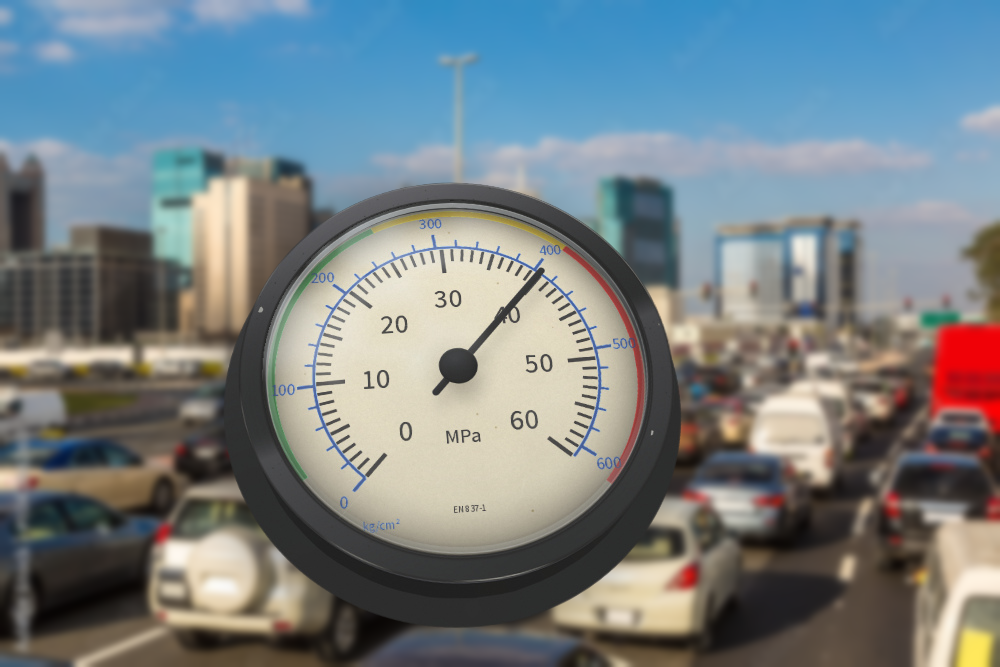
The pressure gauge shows 40 MPa
